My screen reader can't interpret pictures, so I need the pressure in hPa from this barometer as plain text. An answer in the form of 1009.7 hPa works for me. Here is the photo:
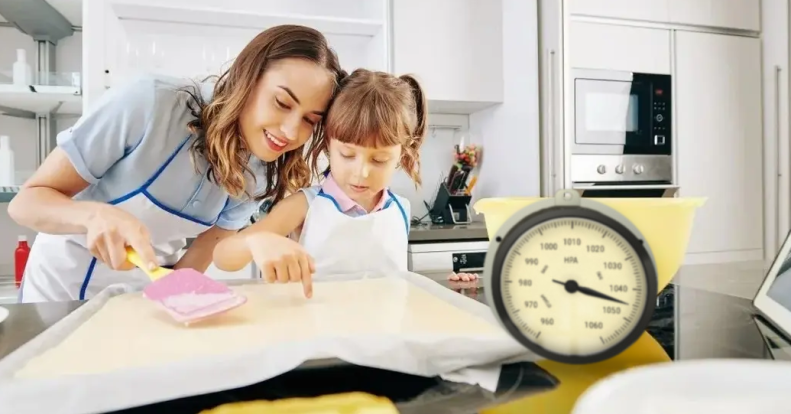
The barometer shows 1045 hPa
